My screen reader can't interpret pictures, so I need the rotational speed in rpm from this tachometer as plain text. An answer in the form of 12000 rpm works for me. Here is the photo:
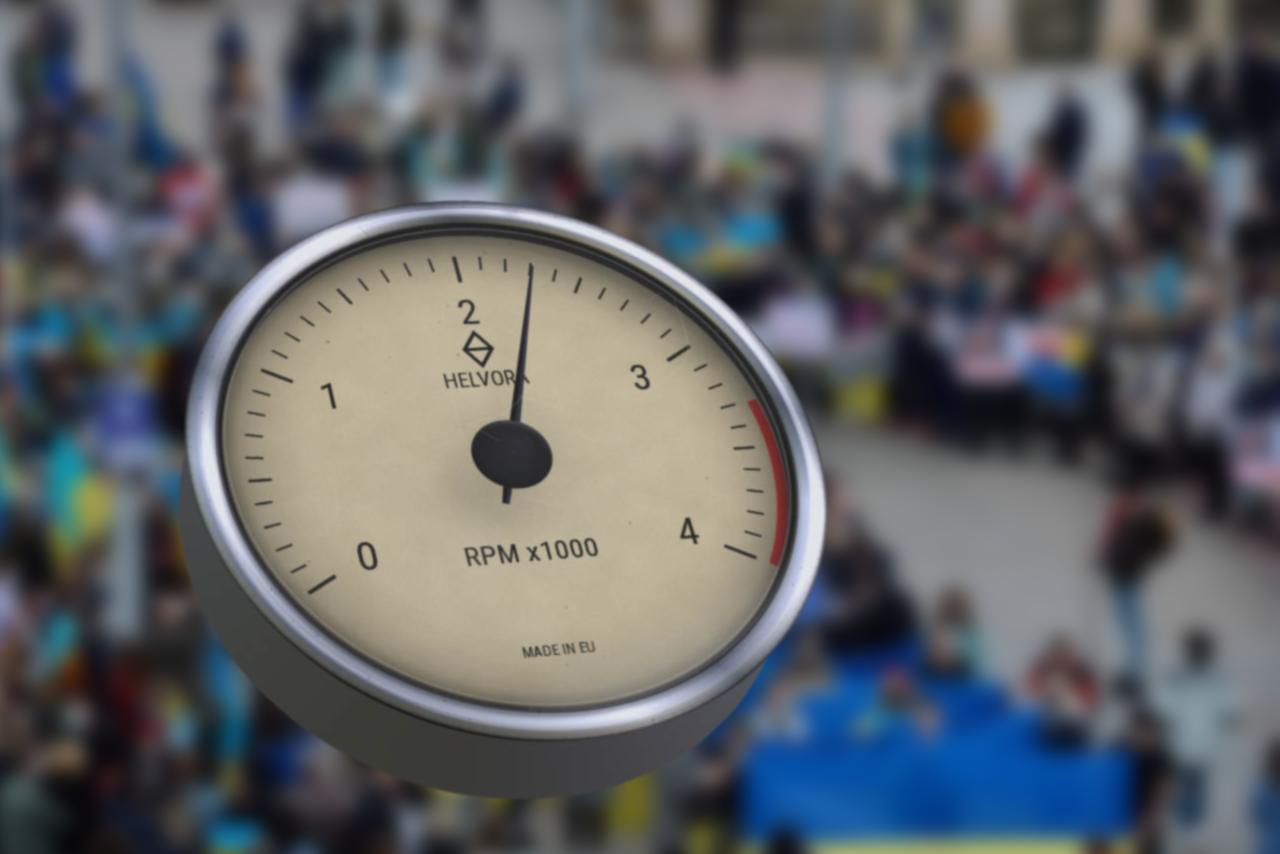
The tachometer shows 2300 rpm
